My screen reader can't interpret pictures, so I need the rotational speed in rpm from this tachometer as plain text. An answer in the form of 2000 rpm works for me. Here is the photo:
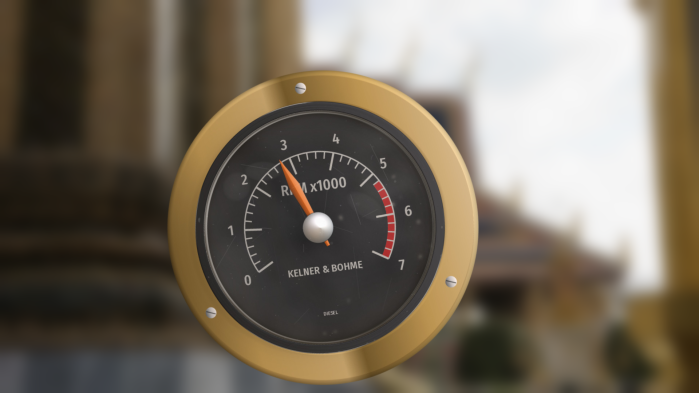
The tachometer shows 2800 rpm
